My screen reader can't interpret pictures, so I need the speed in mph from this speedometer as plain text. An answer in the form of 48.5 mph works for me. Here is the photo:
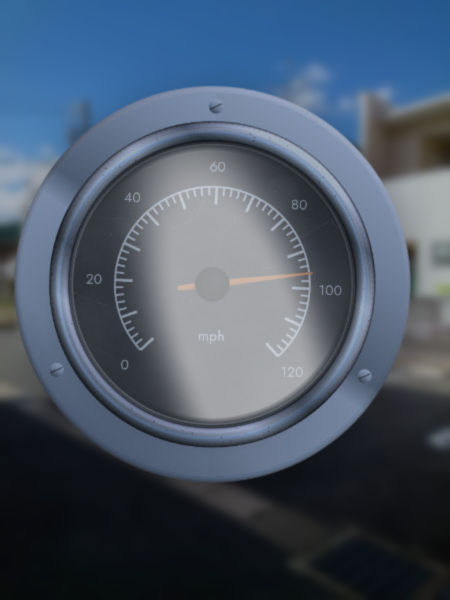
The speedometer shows 96 mph
